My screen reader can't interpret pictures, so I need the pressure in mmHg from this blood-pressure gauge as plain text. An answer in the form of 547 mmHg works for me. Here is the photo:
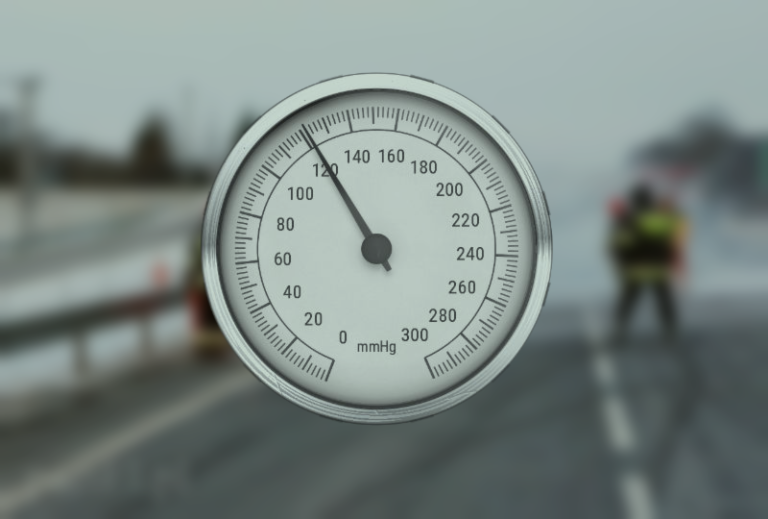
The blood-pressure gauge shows 122 mmHg
